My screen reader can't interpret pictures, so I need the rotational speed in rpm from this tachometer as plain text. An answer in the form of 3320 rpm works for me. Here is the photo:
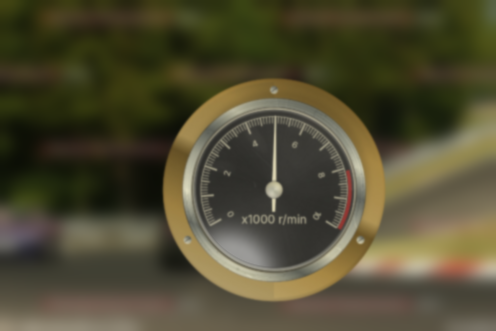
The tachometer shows 5000 rpm
